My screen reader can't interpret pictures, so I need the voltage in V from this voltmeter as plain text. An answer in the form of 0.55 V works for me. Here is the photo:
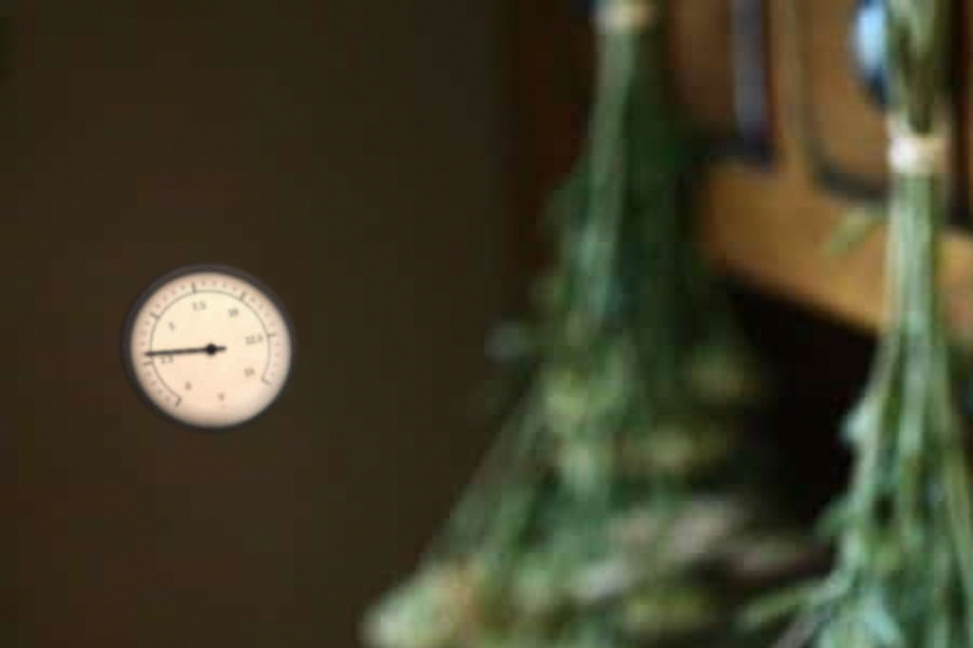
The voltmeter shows 3 V
